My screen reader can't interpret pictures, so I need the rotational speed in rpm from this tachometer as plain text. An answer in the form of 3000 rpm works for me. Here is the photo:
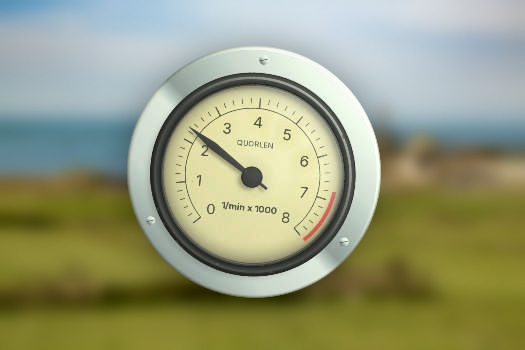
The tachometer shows 2300 rpm
